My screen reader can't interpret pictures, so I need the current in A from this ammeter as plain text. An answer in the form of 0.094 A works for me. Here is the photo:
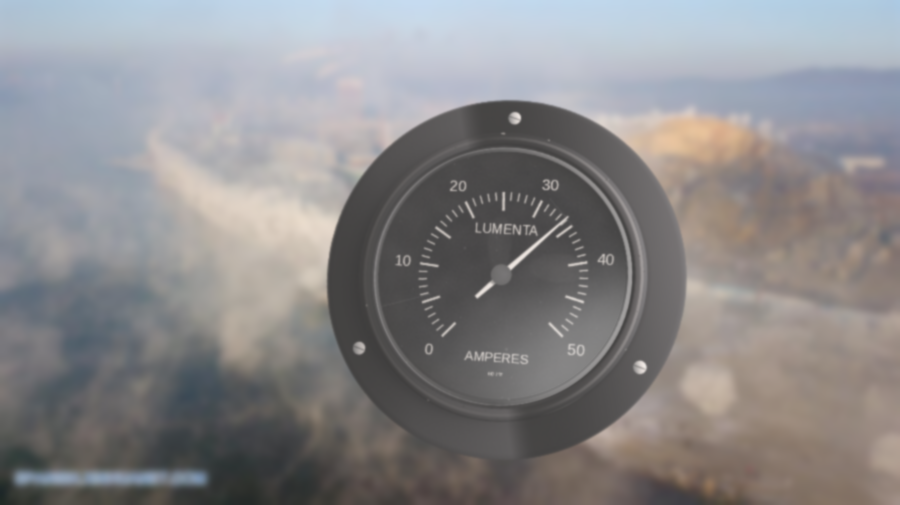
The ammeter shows 34 A
